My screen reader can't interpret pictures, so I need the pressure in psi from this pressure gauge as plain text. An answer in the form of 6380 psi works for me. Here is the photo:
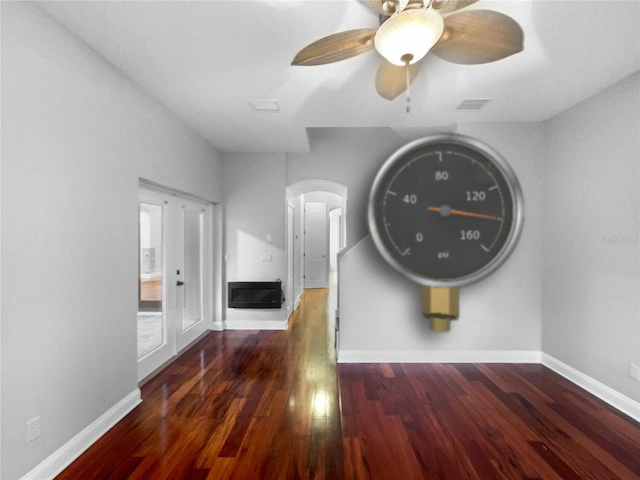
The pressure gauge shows 140 psi
